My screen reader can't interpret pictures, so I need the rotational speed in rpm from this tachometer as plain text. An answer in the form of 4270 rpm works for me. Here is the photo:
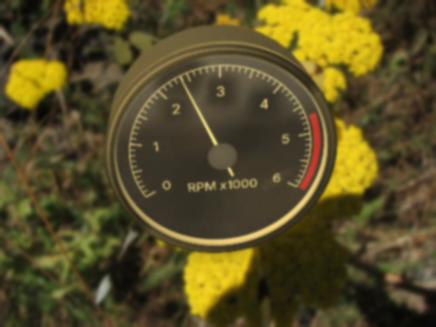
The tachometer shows 2400 rpm
